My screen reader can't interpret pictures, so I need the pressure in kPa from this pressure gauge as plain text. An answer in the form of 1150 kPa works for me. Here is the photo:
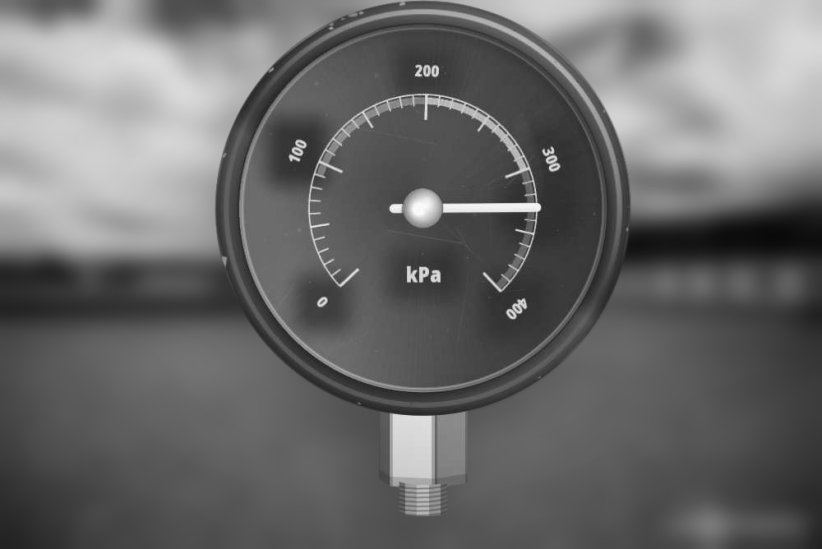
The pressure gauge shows 330 kPa
